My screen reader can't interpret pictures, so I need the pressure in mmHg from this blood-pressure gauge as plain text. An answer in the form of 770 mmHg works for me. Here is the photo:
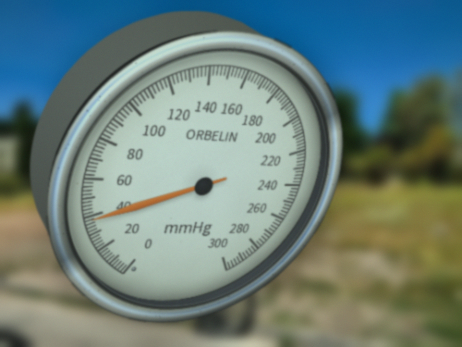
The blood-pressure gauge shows 40 mmHg
